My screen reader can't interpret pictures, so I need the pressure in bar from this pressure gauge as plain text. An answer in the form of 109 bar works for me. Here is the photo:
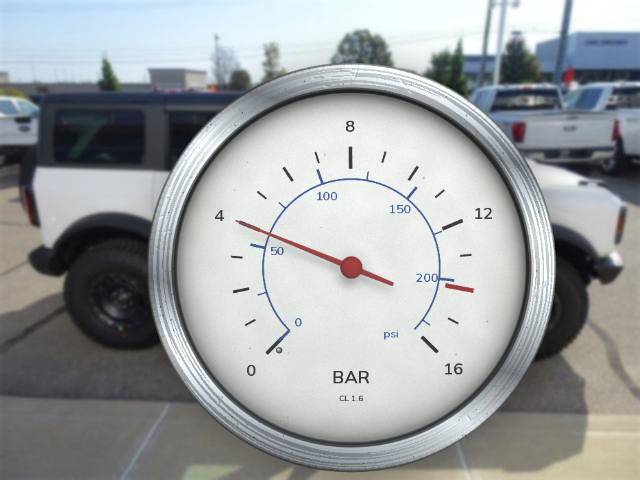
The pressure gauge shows 4 bar
